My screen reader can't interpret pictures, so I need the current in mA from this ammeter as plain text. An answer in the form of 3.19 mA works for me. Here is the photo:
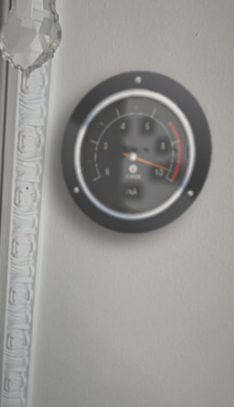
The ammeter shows 9.5 mA
